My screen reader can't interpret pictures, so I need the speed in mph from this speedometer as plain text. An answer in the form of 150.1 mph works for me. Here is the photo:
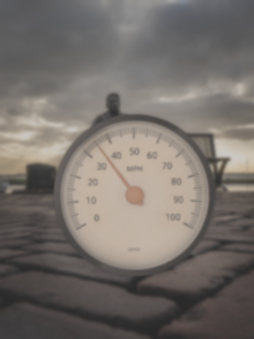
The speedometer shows 35 mph
